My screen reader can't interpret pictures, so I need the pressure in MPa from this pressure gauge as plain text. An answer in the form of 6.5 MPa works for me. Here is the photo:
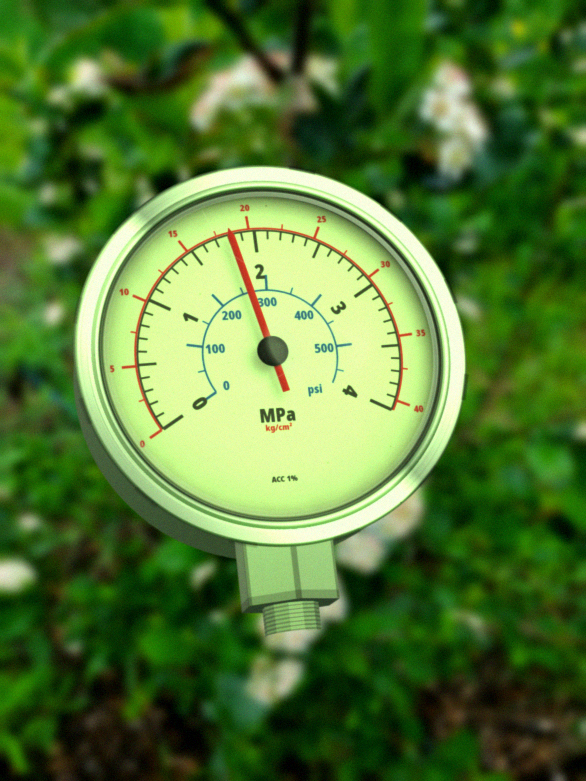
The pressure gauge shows 1.8 MPa
